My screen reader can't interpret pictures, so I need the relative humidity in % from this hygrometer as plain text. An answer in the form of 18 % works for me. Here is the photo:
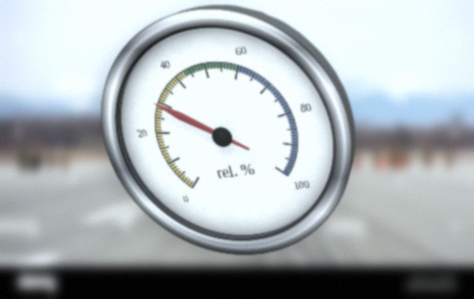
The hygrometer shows 30 %
